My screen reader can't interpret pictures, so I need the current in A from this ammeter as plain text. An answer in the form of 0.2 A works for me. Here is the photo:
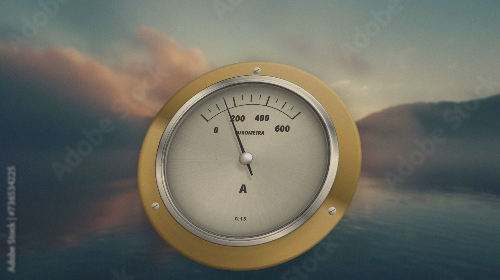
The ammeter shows 150 A
